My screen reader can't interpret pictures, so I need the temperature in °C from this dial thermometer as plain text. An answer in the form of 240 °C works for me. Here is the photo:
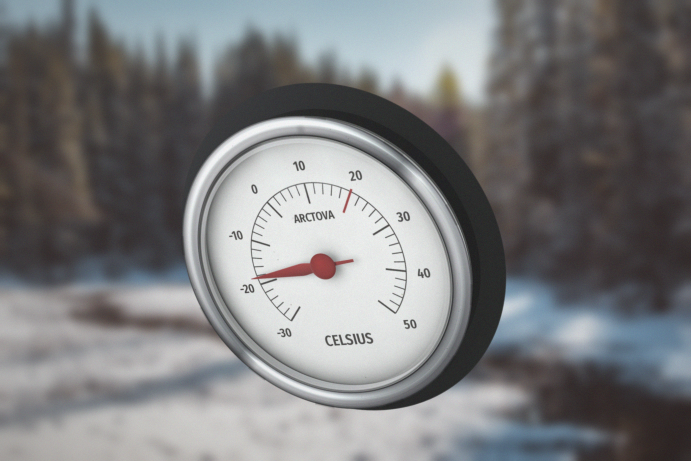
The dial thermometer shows -18 °C
